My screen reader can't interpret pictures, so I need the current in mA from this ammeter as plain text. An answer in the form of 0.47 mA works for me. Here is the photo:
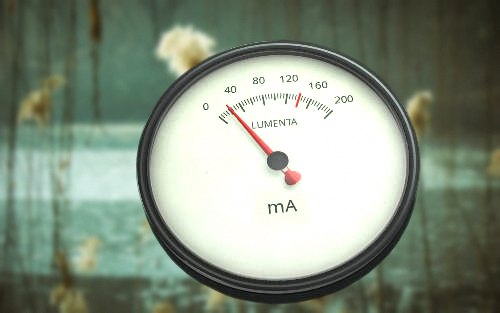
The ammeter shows 20 mA
